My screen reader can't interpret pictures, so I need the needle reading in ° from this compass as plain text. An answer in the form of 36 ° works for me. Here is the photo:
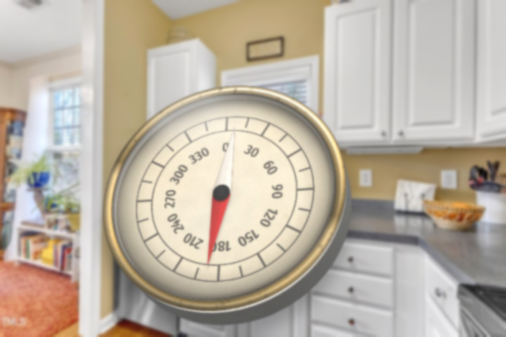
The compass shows 187.5 °
